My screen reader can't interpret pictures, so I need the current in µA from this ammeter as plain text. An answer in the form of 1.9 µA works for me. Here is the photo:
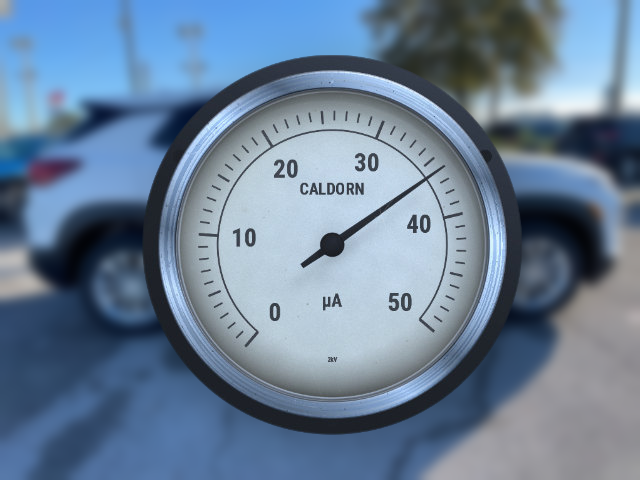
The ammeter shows 36 µA
